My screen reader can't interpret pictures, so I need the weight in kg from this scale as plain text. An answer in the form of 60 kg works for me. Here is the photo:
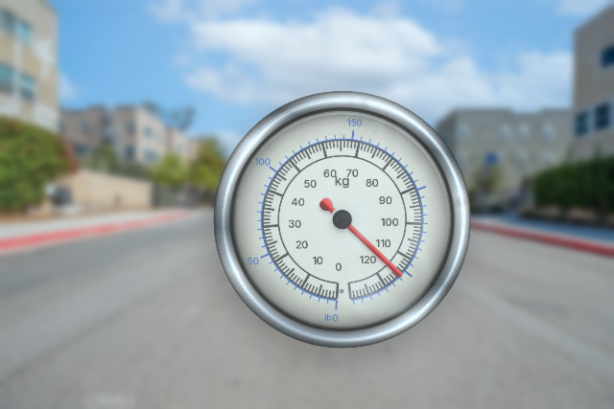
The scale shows 115 kg
